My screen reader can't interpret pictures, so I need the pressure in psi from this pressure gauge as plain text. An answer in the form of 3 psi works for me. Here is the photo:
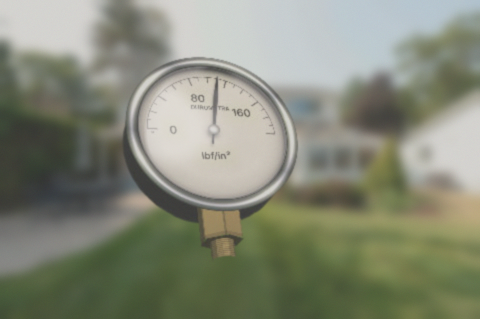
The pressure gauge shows 110 psi
